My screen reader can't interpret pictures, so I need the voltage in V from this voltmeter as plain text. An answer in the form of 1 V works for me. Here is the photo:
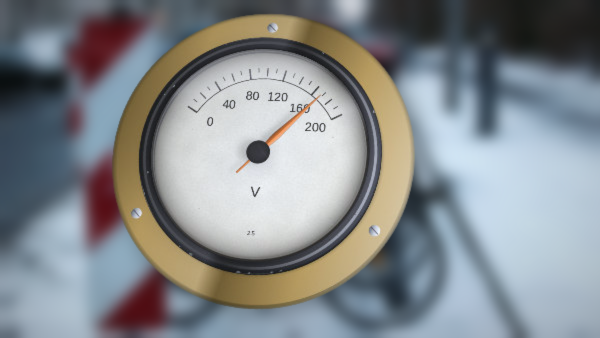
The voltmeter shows 170 V
